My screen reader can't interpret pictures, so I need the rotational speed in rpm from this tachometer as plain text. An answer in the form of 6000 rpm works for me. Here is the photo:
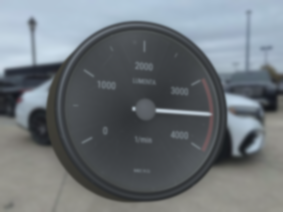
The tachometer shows 3500 rpm
